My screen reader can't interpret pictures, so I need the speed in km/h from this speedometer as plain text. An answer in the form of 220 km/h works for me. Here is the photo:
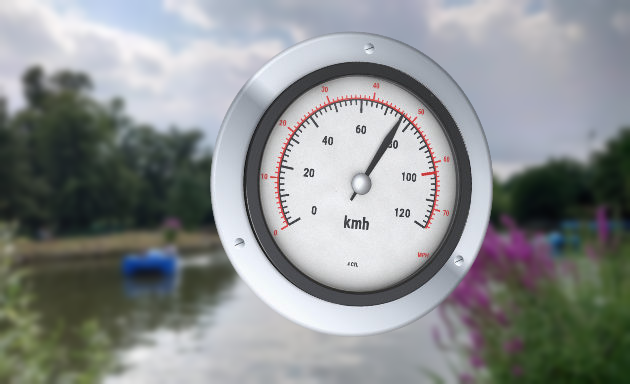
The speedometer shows 76 km/h
